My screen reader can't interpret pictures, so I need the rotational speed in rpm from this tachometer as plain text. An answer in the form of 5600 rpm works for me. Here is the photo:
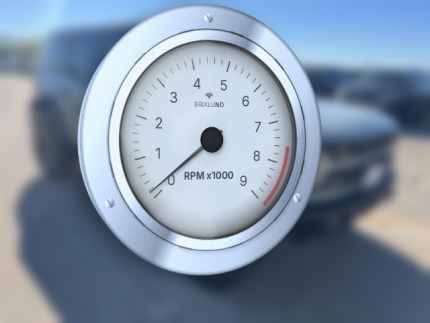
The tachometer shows 200 rpm
